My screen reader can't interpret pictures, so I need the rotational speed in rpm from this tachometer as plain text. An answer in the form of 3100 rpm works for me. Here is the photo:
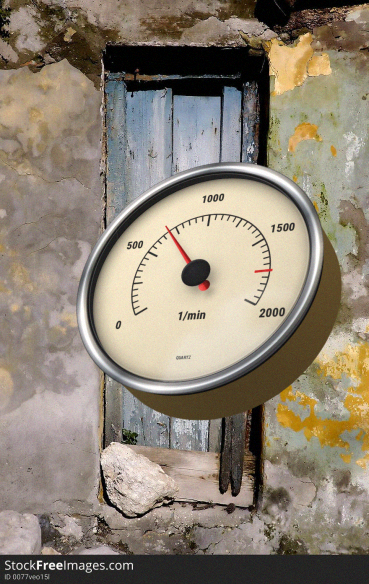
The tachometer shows 700 rpm
